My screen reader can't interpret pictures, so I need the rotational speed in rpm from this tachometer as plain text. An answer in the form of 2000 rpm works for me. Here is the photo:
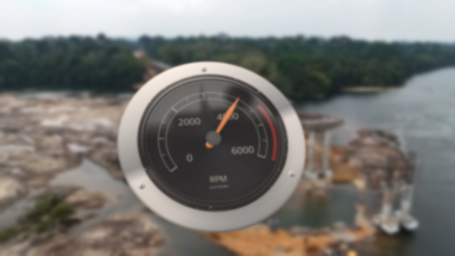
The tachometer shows 4000 rpm
